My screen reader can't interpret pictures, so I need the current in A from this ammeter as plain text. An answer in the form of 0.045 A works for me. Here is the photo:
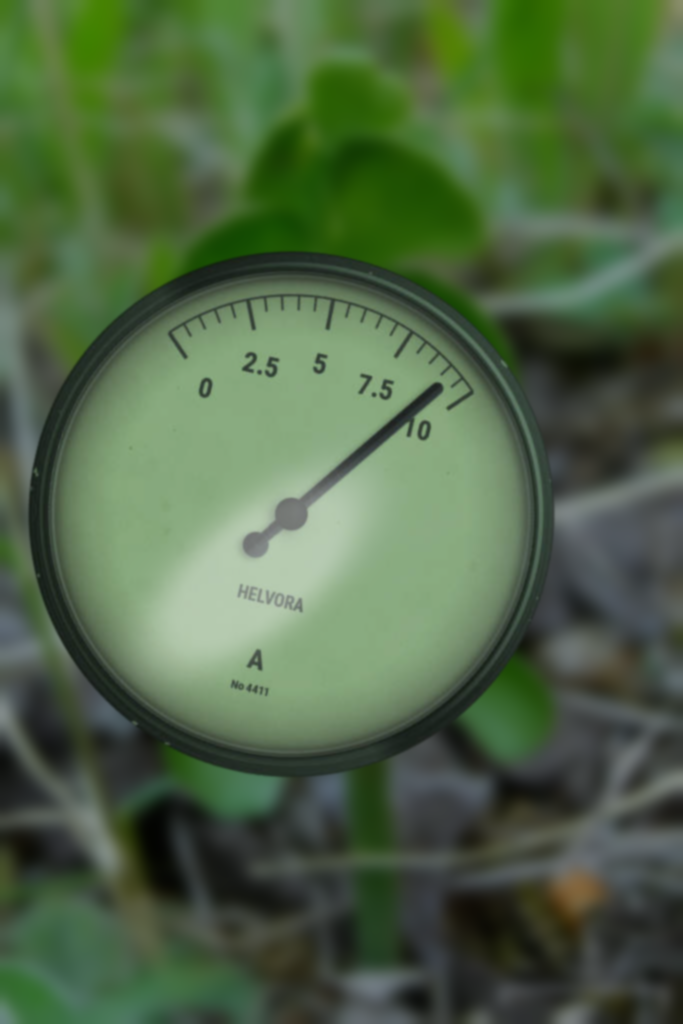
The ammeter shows 9.25 A
